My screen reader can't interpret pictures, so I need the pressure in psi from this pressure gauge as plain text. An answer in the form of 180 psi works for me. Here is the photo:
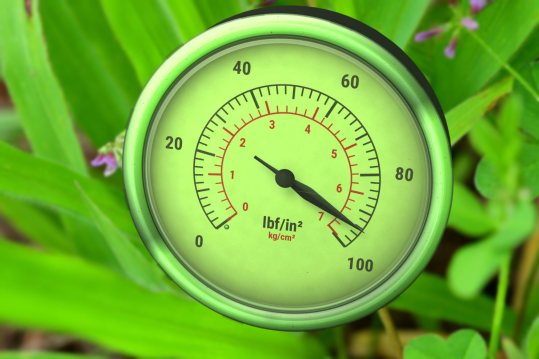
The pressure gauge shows 94 psi
